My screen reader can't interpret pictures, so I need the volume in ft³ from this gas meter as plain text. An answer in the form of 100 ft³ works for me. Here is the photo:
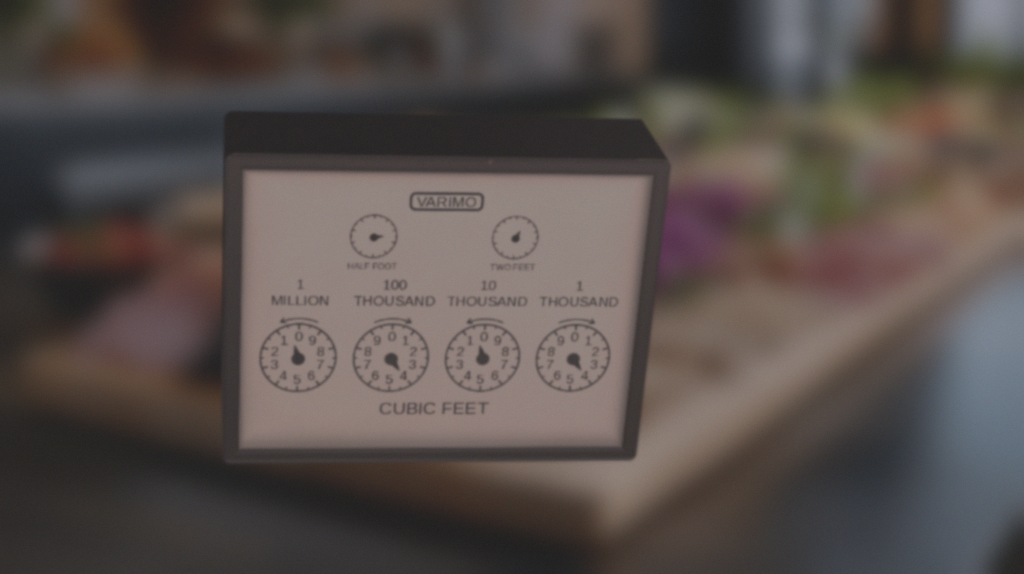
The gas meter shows 40400 ft³
